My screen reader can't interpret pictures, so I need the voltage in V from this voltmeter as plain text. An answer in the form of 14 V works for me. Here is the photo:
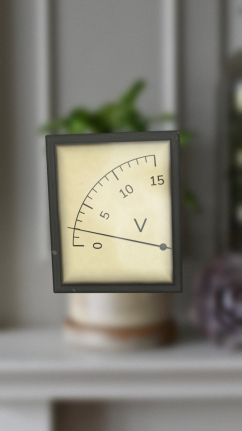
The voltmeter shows 2 V
